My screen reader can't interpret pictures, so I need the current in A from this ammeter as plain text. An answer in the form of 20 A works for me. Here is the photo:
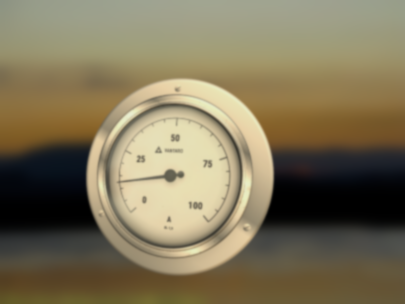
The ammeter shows 12.5 A
